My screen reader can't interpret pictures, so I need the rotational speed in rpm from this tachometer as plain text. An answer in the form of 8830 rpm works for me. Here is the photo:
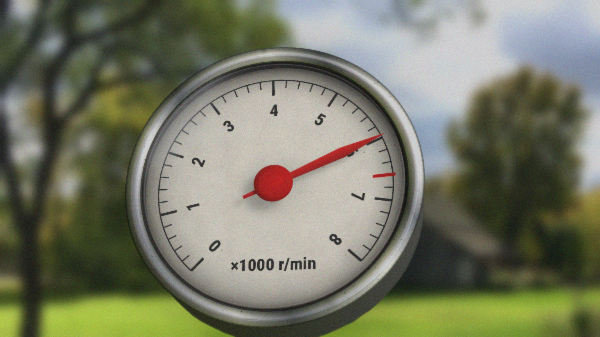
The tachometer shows 6000 rpm
